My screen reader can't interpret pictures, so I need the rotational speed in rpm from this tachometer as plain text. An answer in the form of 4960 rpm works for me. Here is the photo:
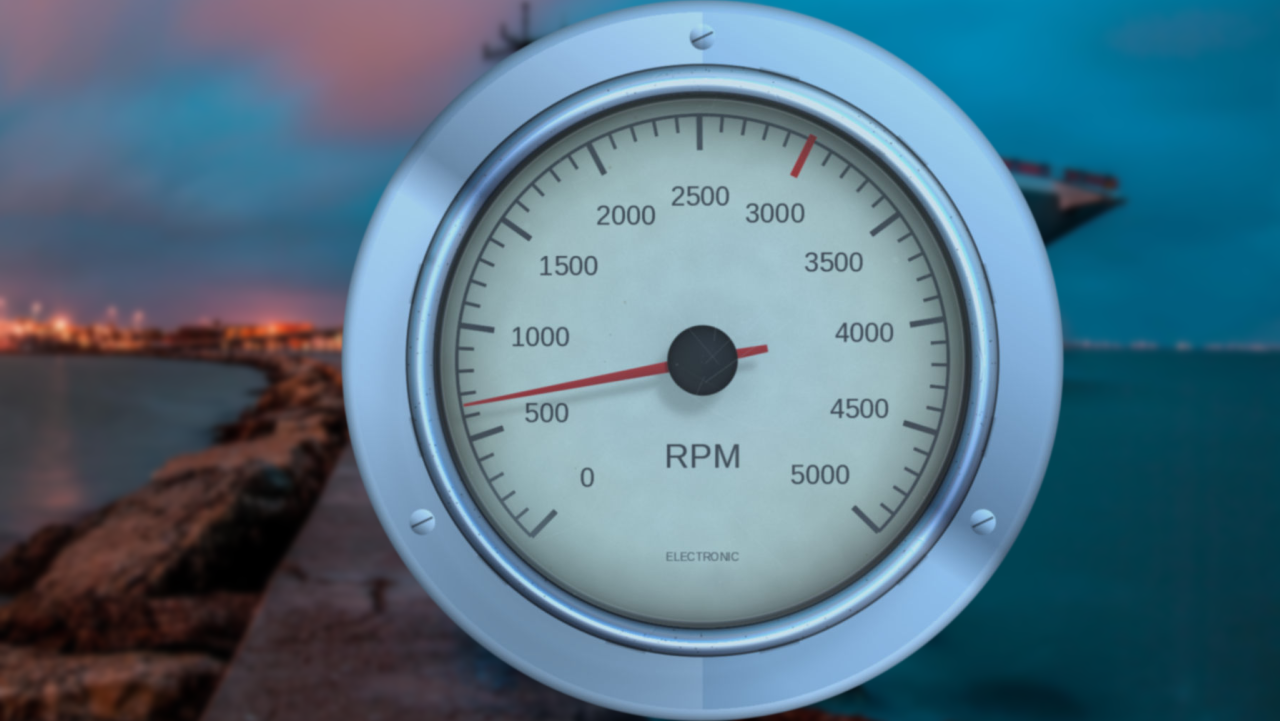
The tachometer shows 650 rpm
